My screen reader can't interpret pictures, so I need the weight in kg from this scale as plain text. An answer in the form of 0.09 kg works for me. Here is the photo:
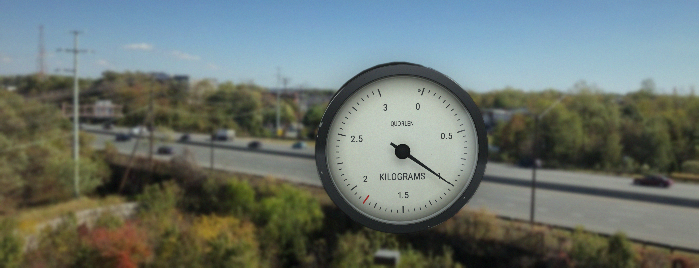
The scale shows 1 kg
